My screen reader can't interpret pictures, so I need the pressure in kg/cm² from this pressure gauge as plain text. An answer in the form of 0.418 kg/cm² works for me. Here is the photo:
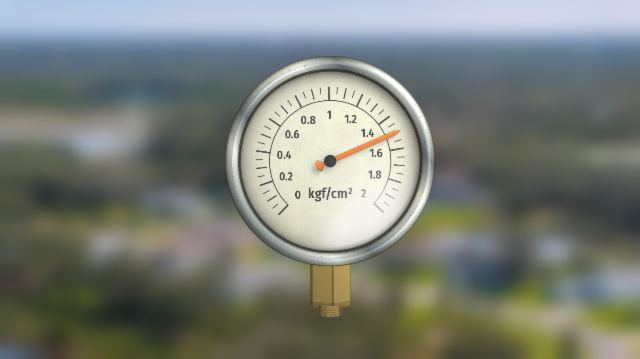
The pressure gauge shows 1.5 kg/cm²
